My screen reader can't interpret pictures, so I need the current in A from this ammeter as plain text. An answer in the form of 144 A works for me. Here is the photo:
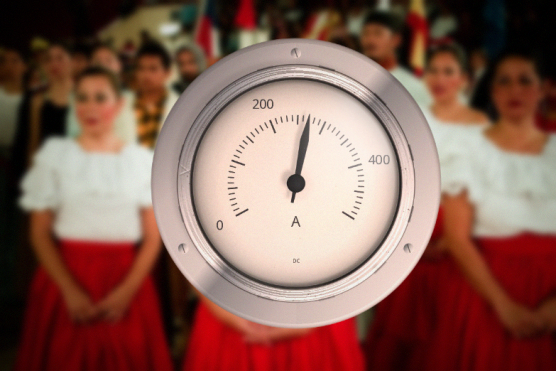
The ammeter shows 270 A
